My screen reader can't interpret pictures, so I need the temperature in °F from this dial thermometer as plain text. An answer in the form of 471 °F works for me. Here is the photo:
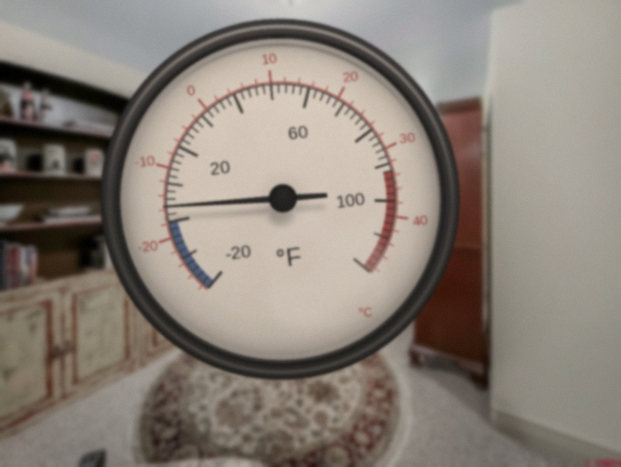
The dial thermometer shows 4 °F
